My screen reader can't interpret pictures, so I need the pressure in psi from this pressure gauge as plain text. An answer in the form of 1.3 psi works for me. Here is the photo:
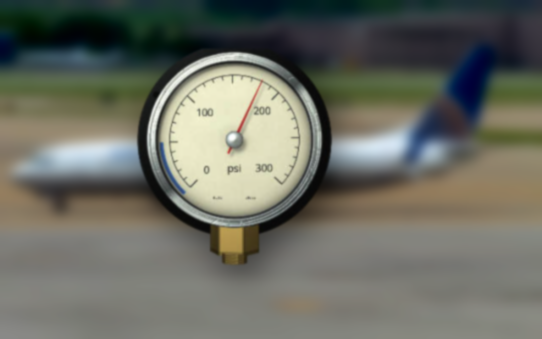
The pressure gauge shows 180 psi
